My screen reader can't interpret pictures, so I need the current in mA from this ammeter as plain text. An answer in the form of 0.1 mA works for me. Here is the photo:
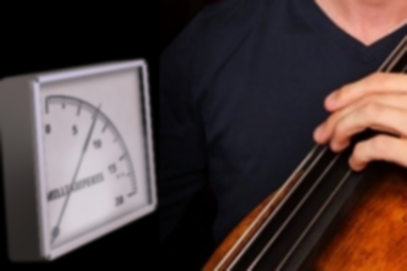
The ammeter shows 7.5 mA
